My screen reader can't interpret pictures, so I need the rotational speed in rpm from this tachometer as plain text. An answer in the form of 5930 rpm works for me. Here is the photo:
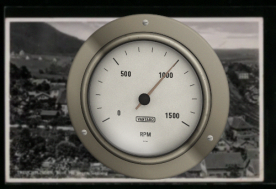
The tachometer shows 1000 rpm
